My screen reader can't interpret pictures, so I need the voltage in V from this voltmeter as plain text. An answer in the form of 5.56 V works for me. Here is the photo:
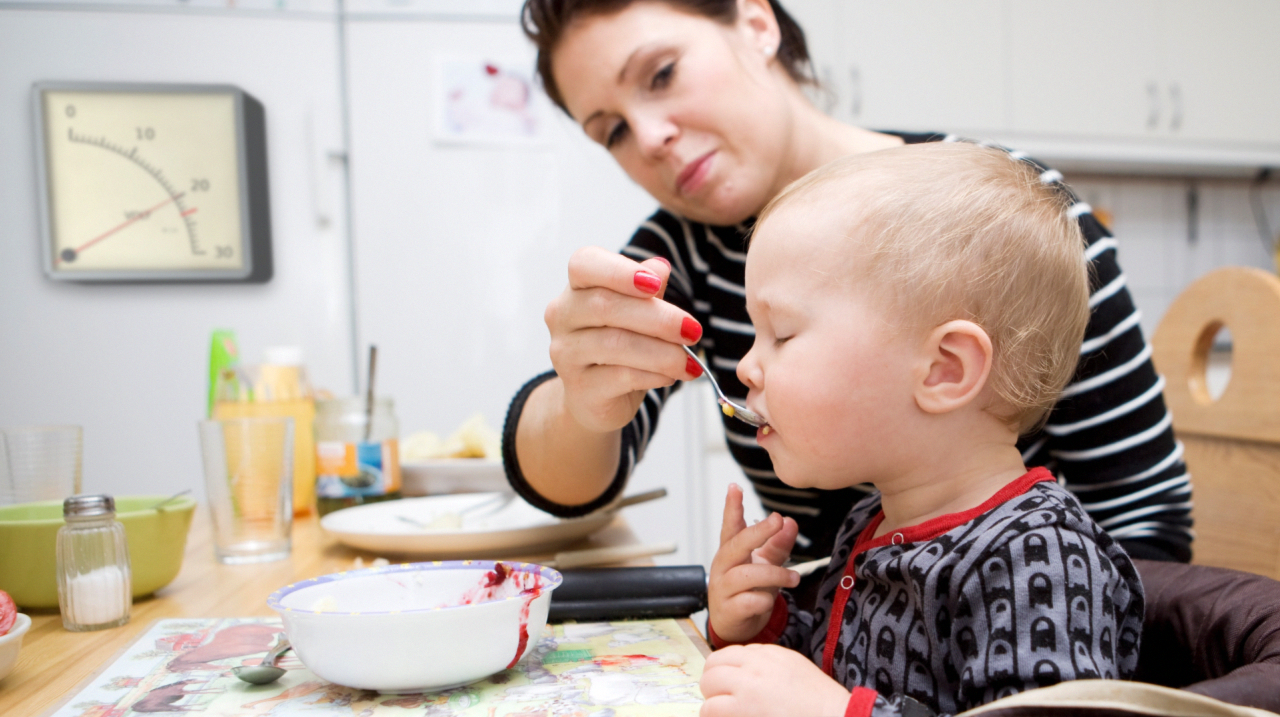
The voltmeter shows 20 V
